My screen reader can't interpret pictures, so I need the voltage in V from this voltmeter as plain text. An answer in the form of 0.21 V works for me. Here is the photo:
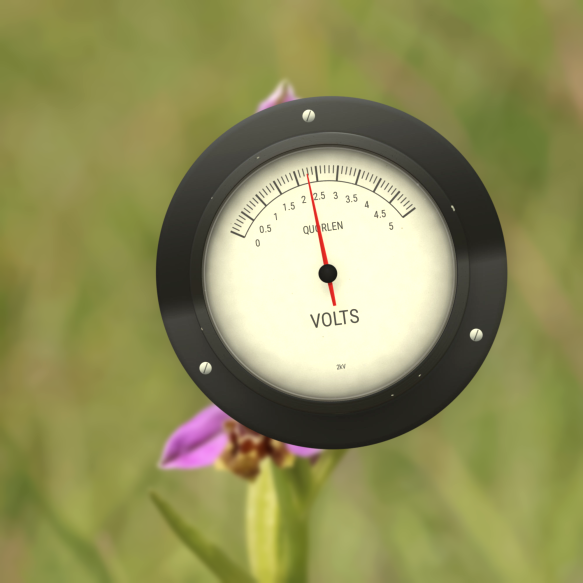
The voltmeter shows 2.3 V
